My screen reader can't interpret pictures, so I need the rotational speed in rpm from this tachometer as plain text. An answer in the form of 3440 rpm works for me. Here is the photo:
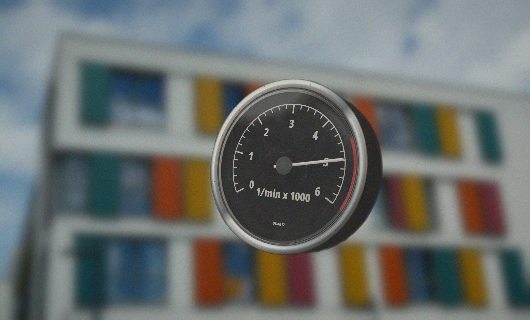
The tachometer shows 5000 rpm
